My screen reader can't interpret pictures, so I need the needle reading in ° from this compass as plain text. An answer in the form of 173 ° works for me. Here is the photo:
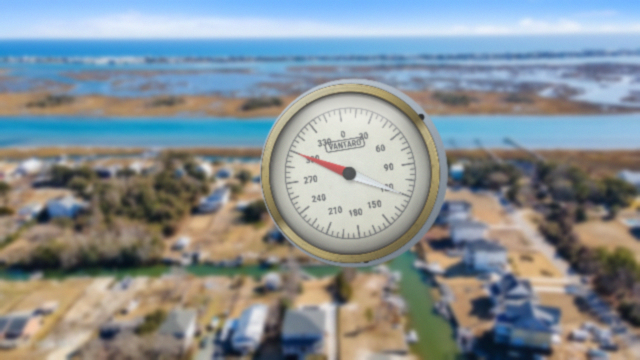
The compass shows 300 °
